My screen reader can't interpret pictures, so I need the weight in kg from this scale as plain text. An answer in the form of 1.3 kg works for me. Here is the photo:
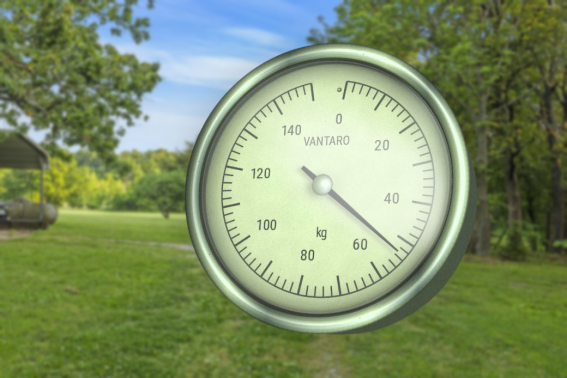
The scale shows 53 kg
